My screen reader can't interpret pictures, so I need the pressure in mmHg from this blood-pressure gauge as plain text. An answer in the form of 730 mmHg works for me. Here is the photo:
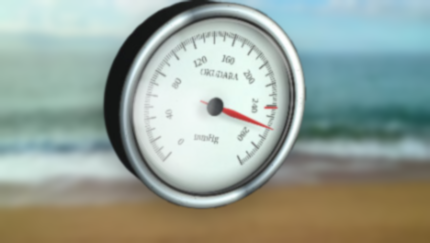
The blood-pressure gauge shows 260 mmHg
